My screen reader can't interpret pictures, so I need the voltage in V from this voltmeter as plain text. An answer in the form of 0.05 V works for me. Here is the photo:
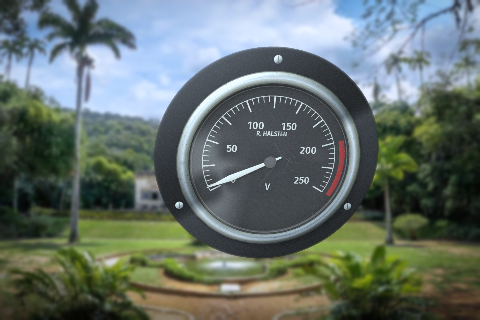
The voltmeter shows 5 V
